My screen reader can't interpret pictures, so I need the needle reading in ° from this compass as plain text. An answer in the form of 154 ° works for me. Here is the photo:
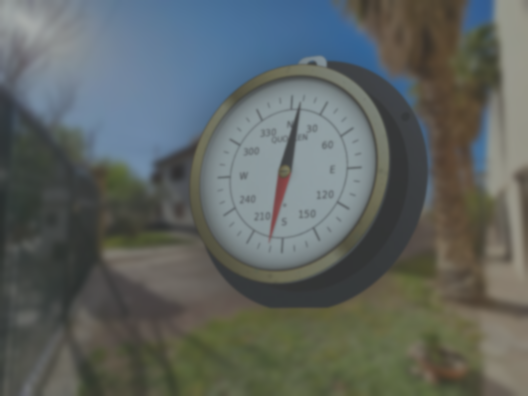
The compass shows 190 °
